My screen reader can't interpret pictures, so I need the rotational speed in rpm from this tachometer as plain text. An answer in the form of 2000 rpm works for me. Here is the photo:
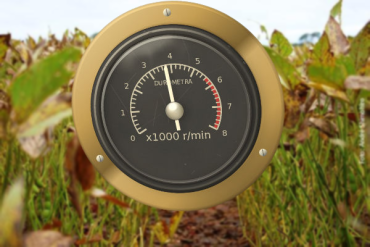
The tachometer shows 3800 rpm
